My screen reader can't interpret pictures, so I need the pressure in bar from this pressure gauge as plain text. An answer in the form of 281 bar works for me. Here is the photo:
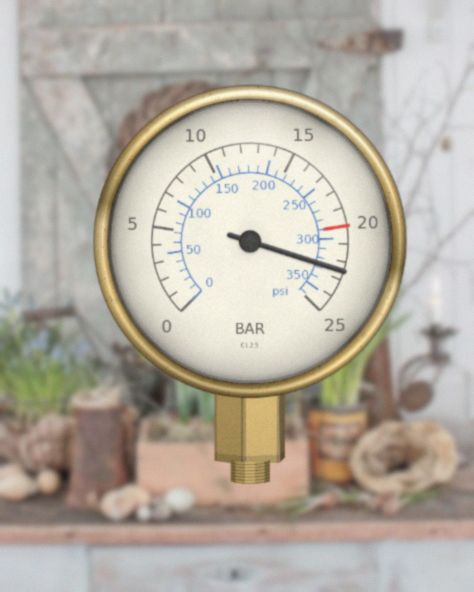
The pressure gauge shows 22.5 bar
